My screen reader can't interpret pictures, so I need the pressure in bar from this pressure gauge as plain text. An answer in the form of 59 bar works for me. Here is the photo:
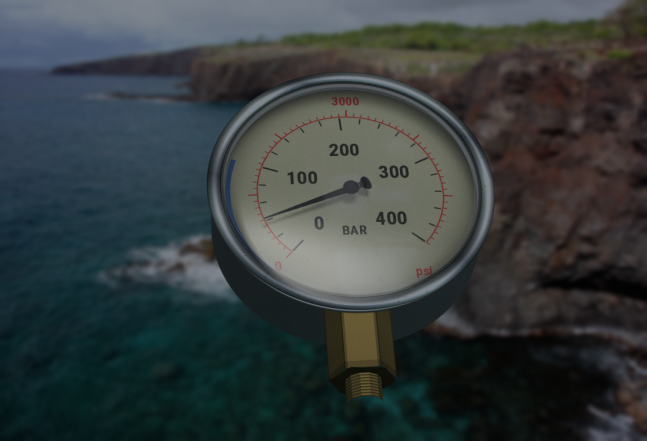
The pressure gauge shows 40 bar
